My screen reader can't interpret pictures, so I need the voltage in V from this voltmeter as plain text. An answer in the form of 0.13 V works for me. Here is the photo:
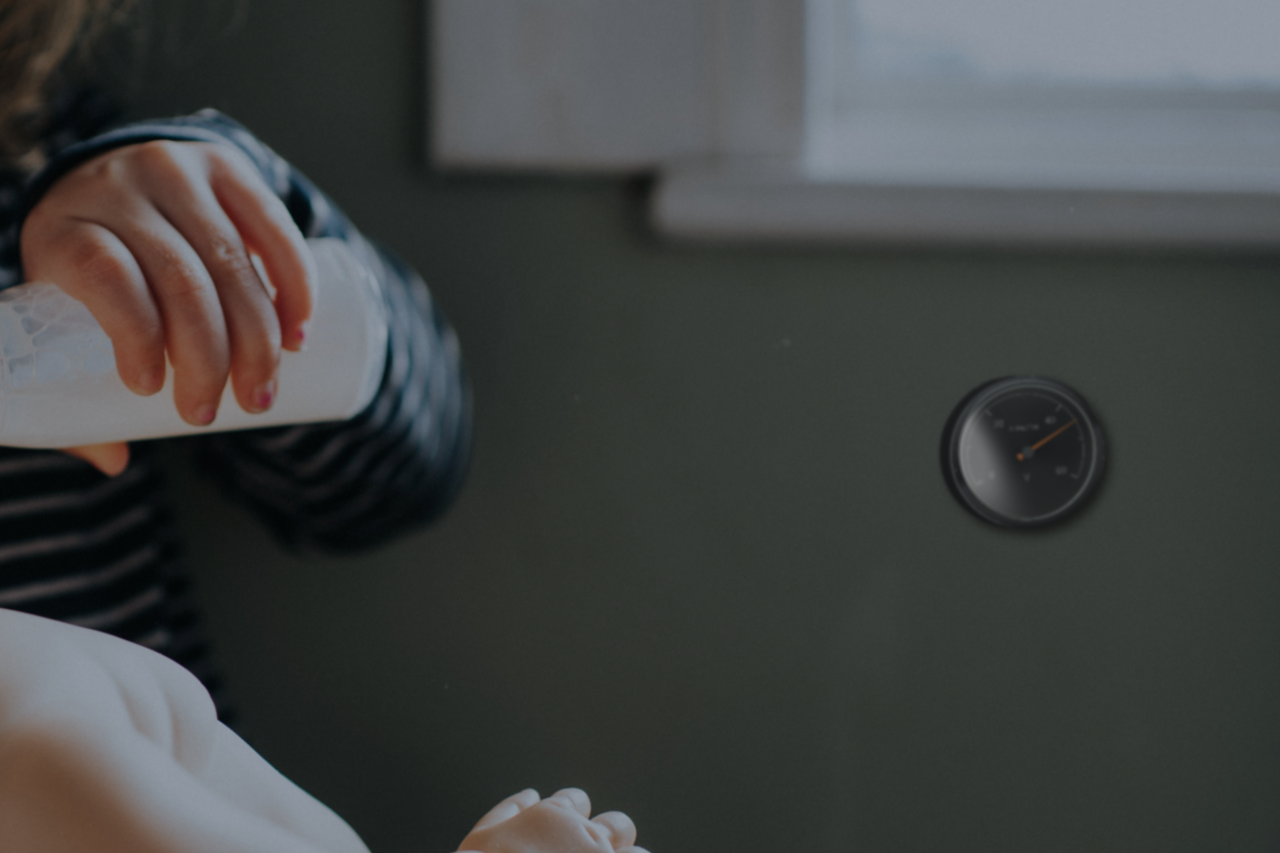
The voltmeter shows 45 V
